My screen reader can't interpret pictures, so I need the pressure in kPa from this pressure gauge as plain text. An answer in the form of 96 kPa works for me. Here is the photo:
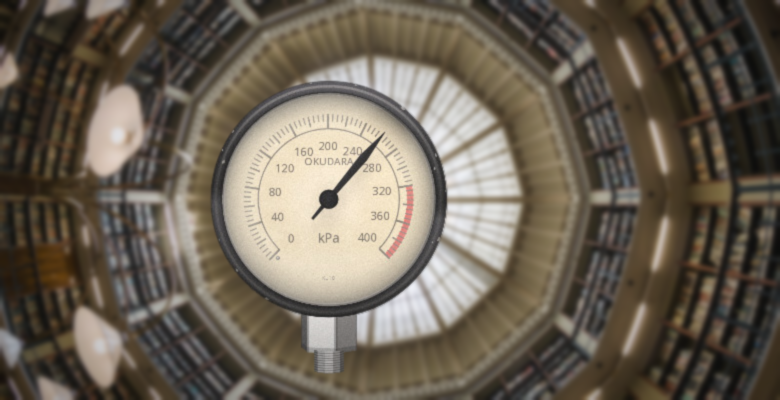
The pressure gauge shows 260 kPa
